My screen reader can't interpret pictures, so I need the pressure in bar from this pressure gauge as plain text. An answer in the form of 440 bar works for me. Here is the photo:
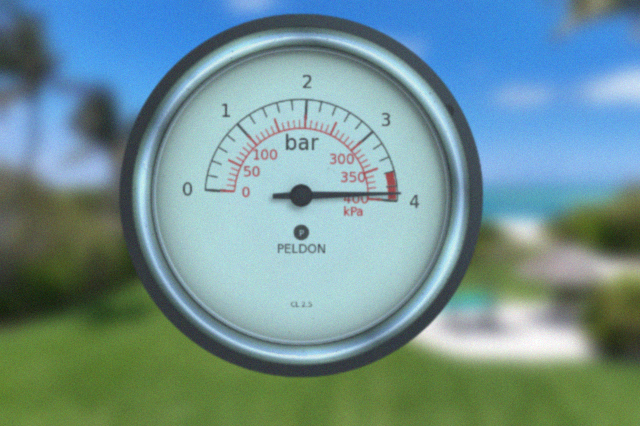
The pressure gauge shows 3.9 bar
